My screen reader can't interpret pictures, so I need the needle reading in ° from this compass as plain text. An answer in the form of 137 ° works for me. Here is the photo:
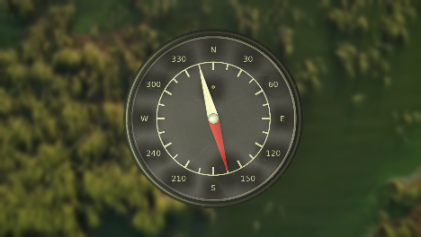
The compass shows 165 °
